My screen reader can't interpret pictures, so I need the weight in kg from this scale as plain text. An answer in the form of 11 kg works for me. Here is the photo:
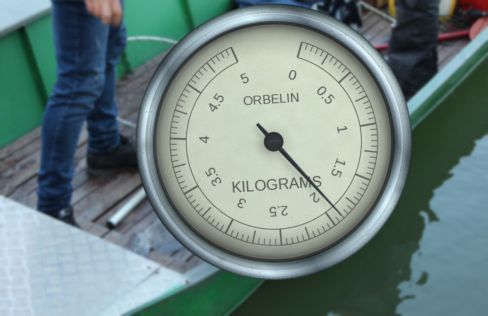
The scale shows 1.9 kg
